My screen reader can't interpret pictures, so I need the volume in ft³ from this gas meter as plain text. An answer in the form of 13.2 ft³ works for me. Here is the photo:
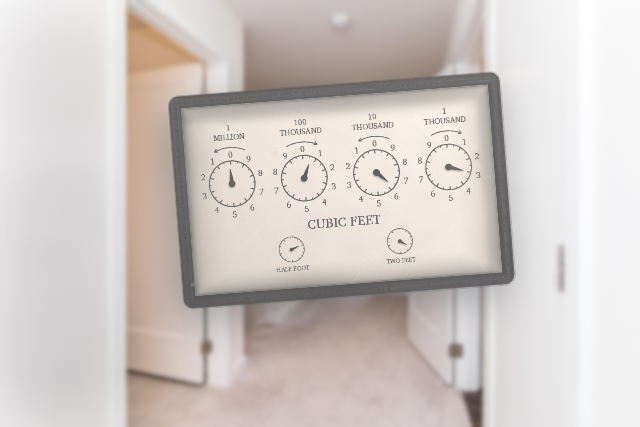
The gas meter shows 6300 ft³
